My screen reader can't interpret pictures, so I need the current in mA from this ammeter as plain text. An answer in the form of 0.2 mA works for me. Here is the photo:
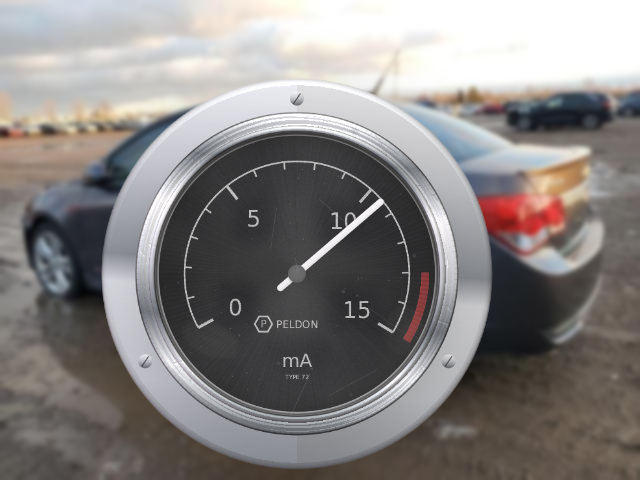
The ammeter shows 10.5 mA
